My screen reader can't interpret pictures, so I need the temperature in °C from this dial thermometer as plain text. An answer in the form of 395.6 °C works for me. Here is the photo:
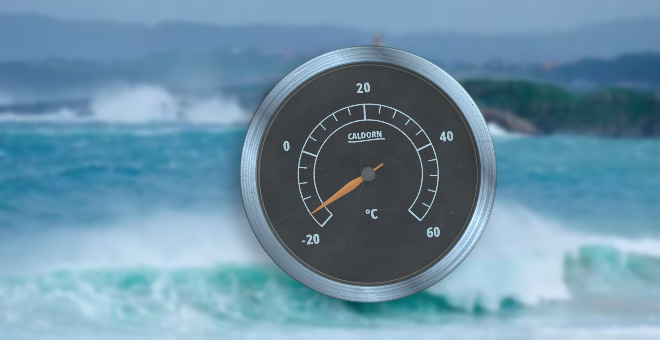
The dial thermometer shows -16 °C
